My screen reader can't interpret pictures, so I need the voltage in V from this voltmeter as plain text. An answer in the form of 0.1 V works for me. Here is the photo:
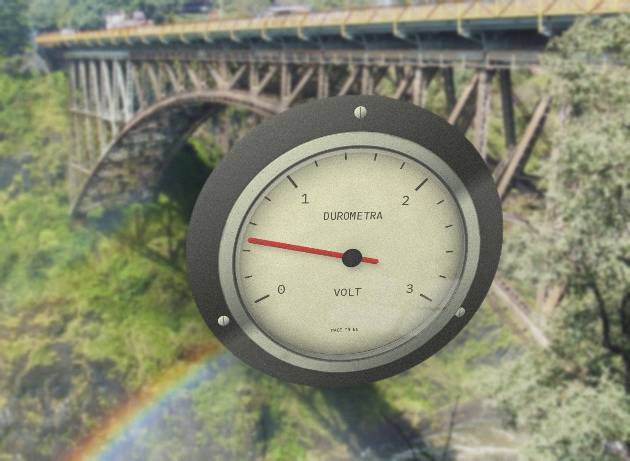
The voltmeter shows 0.5 V
